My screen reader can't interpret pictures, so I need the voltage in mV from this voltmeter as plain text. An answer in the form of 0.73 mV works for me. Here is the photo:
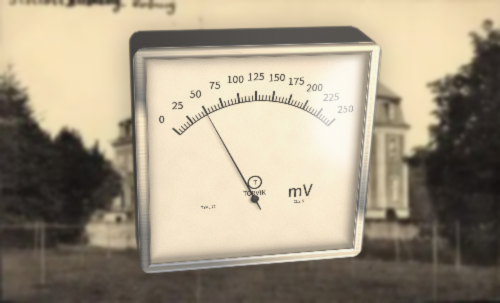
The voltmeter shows 50 mV
